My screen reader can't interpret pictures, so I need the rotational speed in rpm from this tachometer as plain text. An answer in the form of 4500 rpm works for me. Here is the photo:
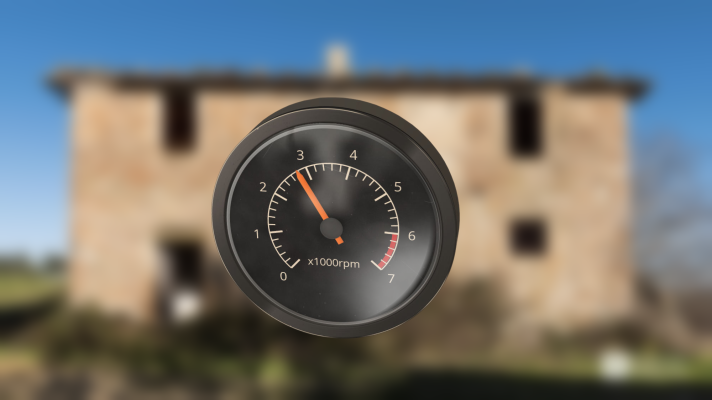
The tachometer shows 2800 rpm
